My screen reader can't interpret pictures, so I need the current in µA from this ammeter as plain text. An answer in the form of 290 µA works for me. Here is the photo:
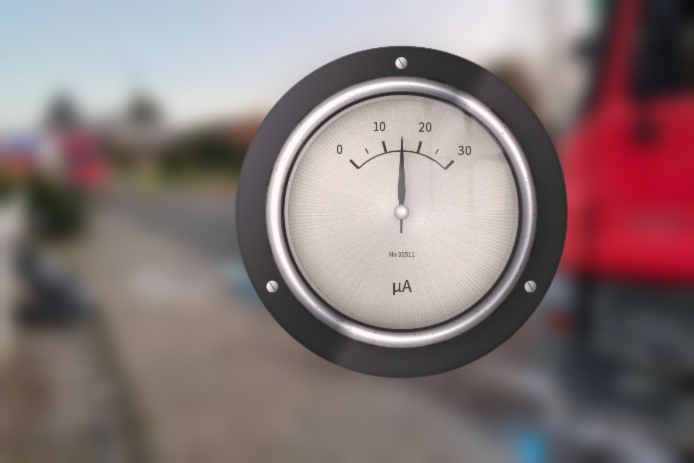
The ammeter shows 15 µA
